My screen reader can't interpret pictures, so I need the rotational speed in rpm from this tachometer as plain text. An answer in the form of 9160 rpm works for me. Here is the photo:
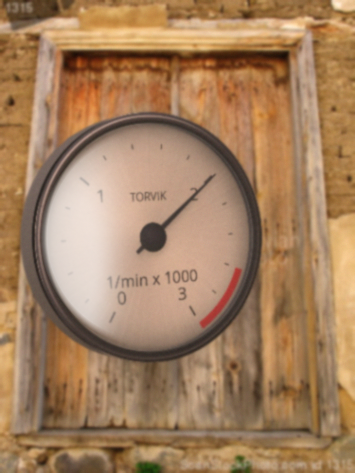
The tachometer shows 2000 rpm
